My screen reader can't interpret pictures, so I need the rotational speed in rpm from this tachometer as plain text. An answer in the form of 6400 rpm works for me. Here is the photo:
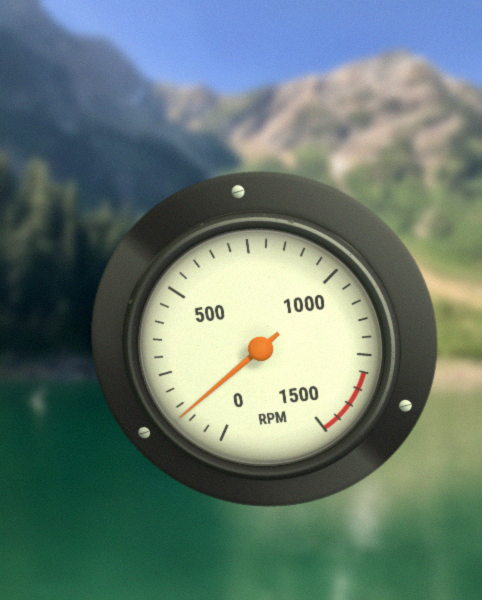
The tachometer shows 125 rpm
